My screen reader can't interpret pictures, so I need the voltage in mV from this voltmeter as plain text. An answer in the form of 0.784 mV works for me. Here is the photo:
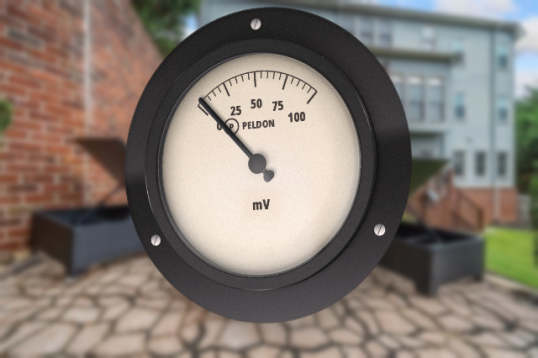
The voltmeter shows 5 mV
